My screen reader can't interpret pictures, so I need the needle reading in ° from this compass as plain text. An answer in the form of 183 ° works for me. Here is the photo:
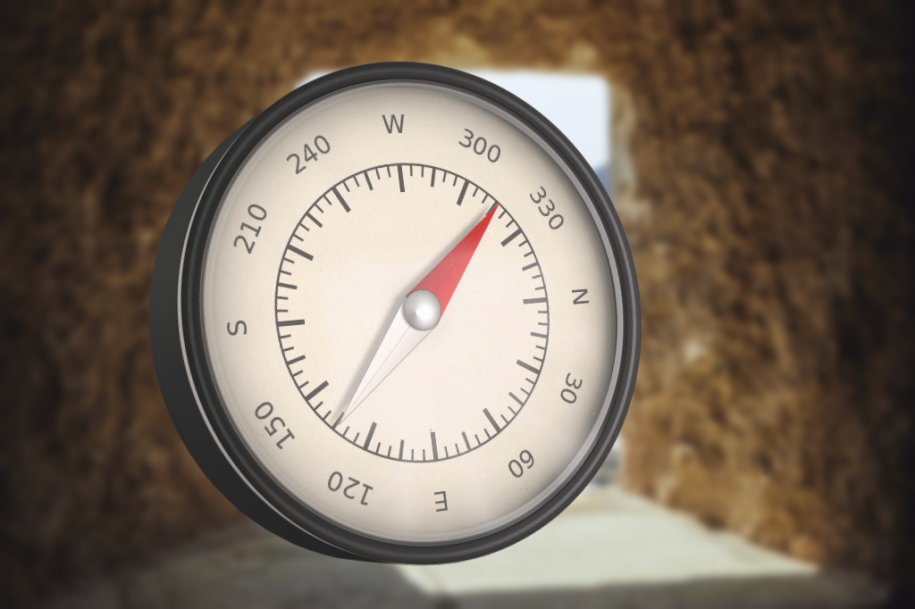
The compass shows 315 °
